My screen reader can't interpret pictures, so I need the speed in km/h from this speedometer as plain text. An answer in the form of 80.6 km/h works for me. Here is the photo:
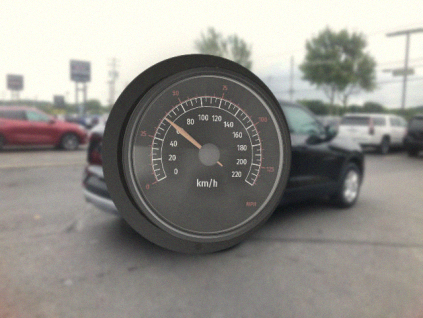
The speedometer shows 60 km/h
